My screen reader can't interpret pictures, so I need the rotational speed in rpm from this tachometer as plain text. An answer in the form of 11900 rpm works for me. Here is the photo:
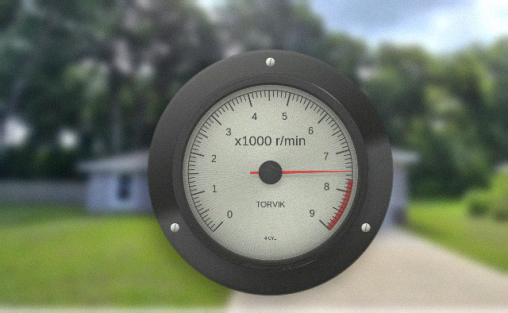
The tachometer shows 7500 rpm
